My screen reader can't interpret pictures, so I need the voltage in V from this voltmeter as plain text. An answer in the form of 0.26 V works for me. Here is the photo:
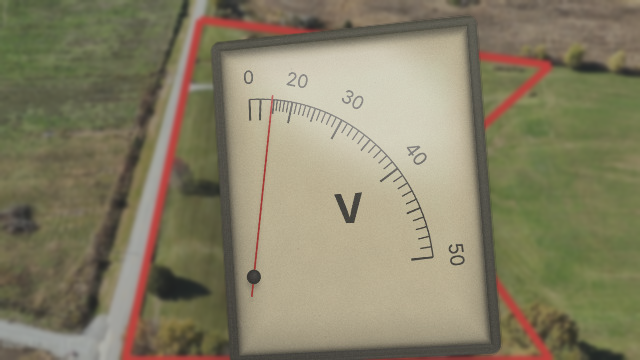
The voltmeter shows 15 V
